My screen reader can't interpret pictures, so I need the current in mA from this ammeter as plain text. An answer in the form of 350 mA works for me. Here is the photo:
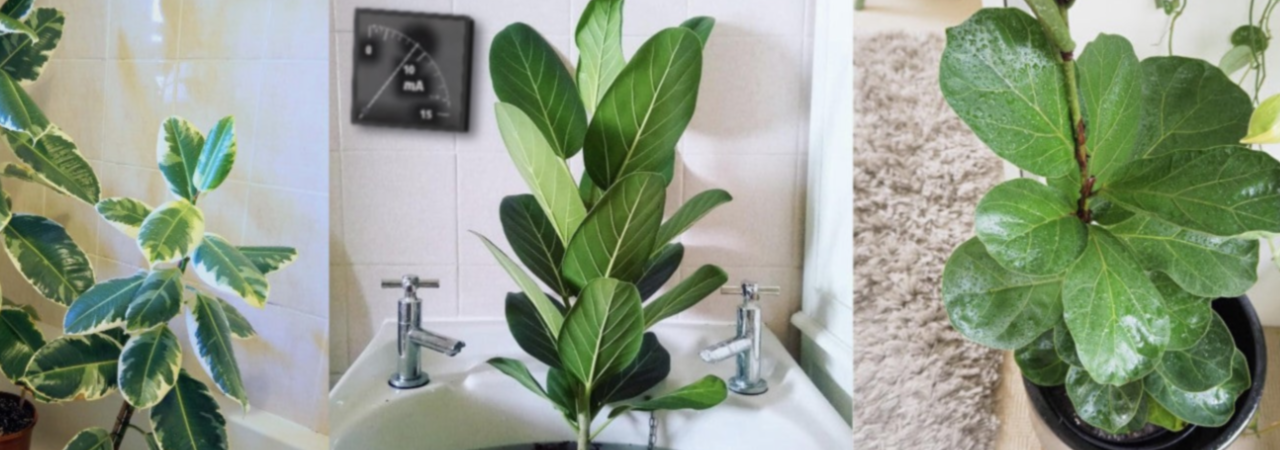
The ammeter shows 9 mA
